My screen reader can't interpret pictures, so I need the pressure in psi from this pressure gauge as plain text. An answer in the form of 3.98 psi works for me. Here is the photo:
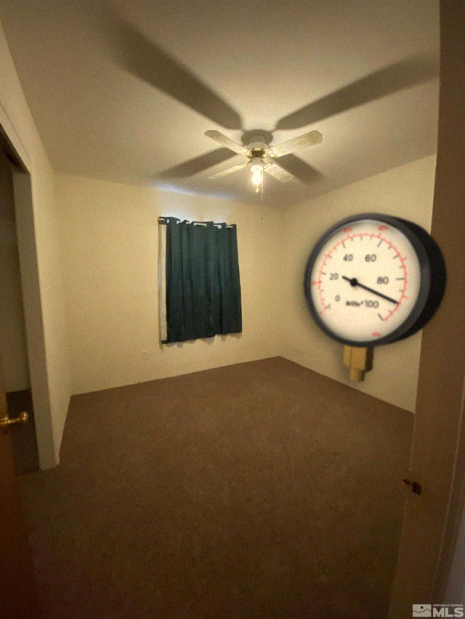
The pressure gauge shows 90 psi
